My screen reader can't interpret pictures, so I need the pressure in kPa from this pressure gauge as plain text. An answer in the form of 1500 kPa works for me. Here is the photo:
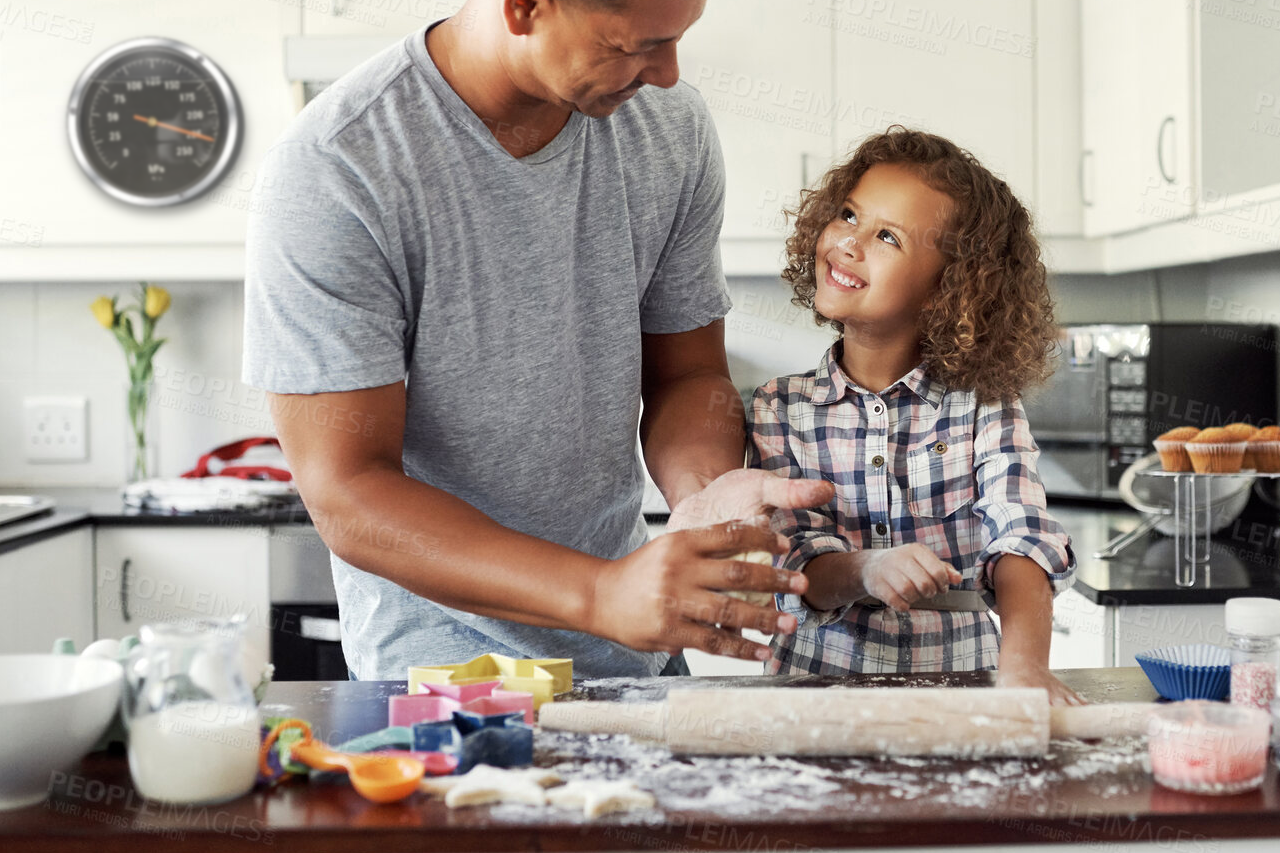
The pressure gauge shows 225 kPa
